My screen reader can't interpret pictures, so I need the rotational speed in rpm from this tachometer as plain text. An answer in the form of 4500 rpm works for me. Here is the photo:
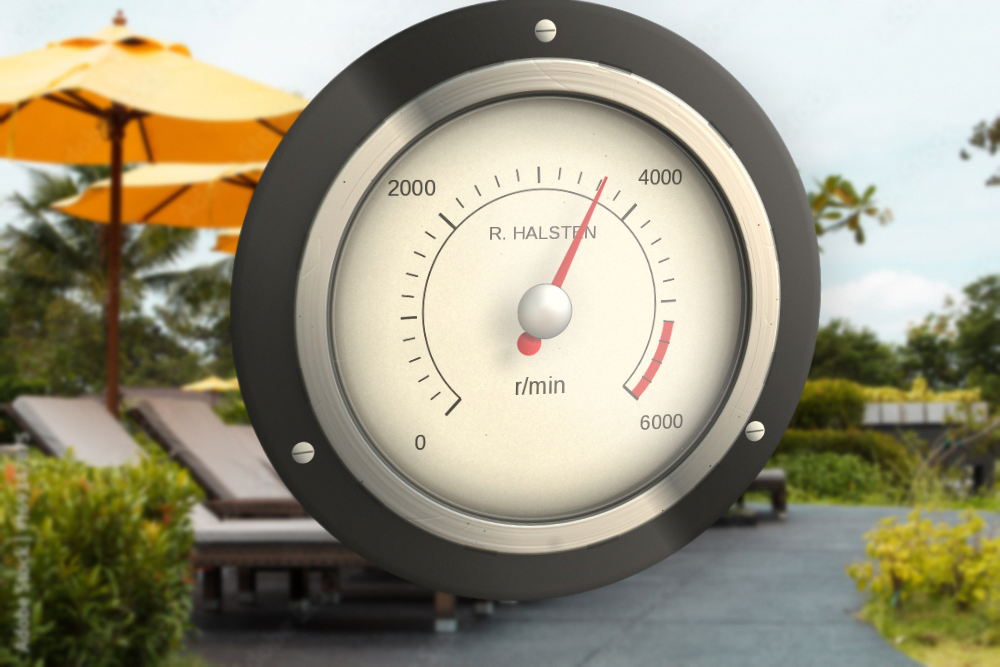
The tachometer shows 3600 rpm
